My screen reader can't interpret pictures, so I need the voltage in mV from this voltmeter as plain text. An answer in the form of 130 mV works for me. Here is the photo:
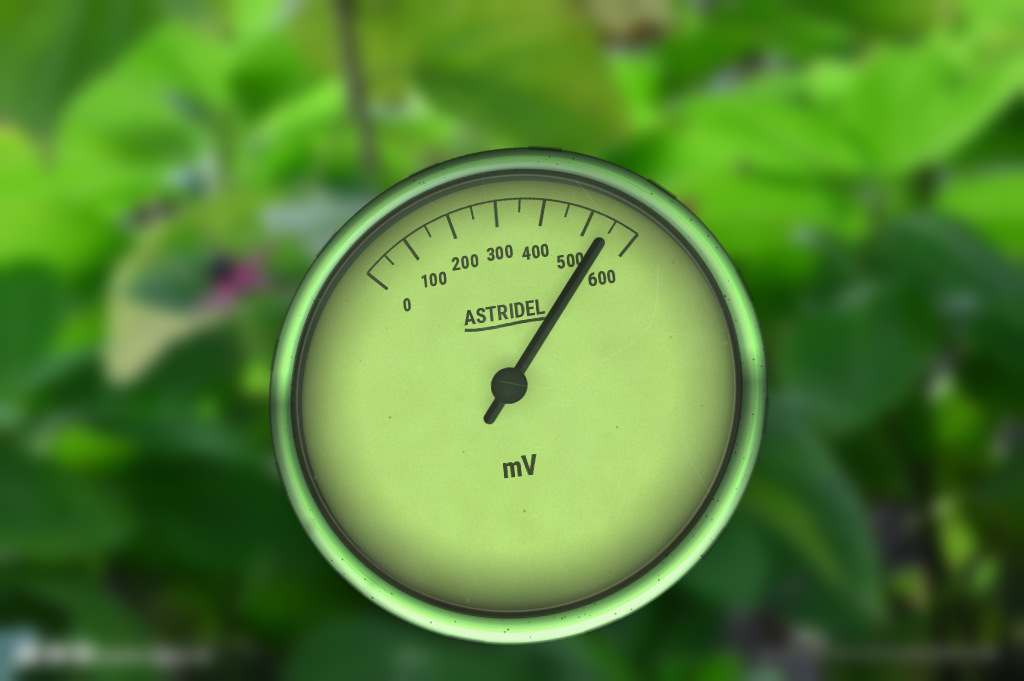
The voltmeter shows 550 mV
